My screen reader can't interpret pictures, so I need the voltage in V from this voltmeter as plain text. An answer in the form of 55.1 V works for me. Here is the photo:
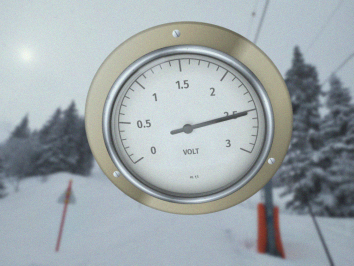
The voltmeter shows 2.5 V
